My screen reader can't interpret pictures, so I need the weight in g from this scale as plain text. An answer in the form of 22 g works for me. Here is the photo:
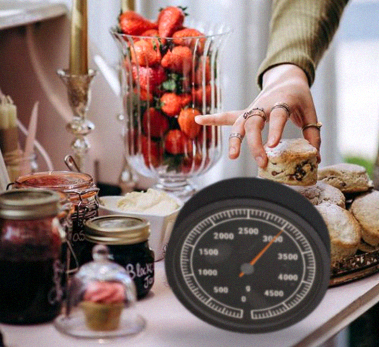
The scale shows 3000 g
